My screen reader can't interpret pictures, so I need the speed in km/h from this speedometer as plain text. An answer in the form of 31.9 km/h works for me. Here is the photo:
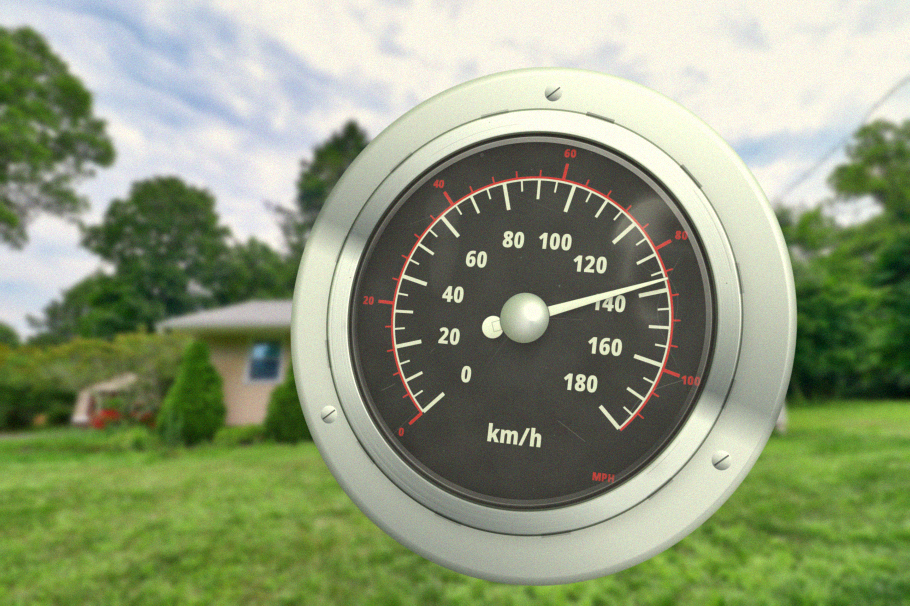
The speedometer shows 137.5 km/h
